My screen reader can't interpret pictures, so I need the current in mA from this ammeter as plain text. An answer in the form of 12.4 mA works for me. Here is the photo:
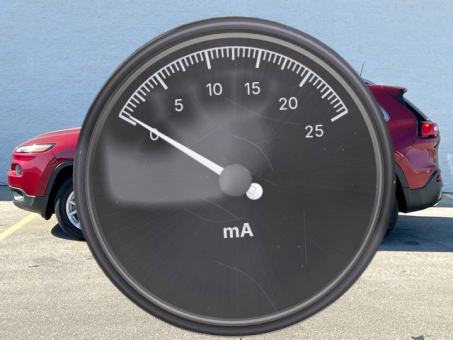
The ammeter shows 0.5 mA
